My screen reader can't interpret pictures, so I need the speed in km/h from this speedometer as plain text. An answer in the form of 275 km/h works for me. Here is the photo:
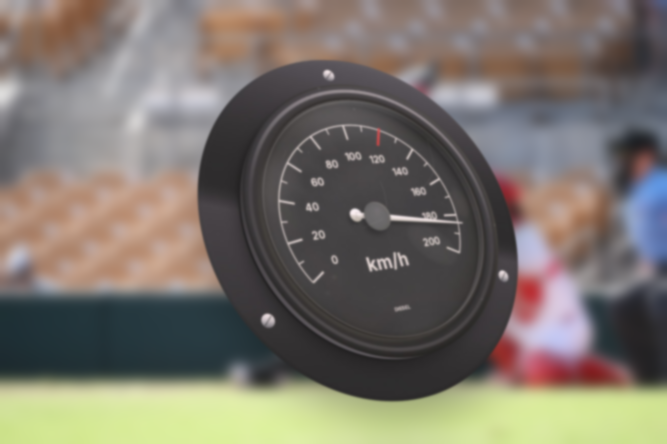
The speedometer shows 185 km/h
